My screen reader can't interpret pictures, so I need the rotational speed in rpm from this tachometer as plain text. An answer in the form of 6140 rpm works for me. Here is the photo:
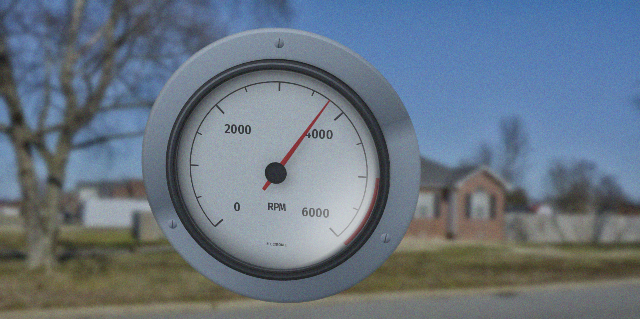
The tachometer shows 3750 rpm
